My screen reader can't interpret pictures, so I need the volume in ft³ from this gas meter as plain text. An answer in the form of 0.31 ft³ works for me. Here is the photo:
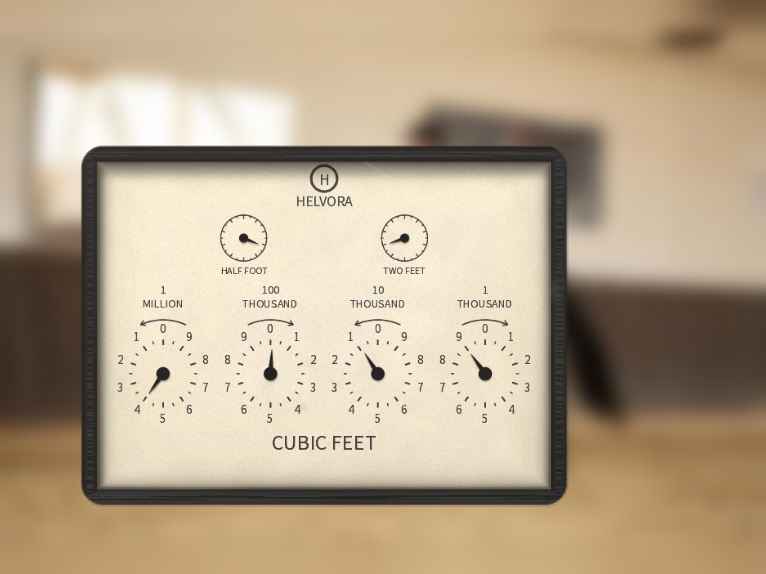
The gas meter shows 400900 ft³
